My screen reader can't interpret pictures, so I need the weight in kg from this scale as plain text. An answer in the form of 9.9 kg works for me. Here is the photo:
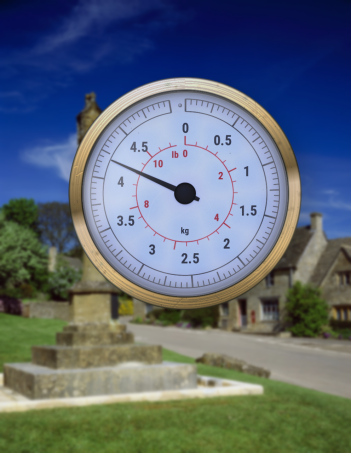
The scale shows 4.2 kg
